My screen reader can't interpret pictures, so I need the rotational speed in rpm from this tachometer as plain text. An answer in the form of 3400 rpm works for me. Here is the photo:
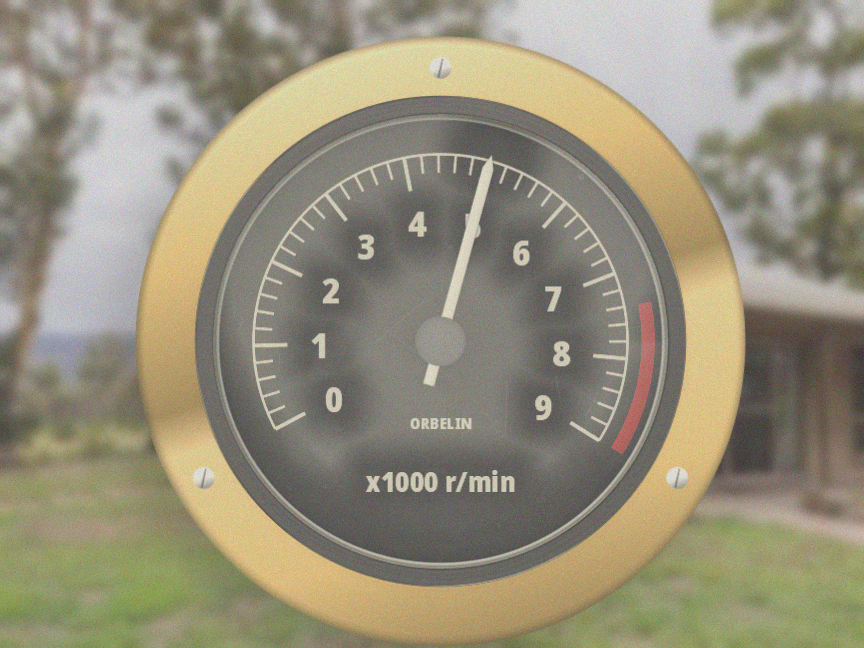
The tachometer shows 5000 rpm
